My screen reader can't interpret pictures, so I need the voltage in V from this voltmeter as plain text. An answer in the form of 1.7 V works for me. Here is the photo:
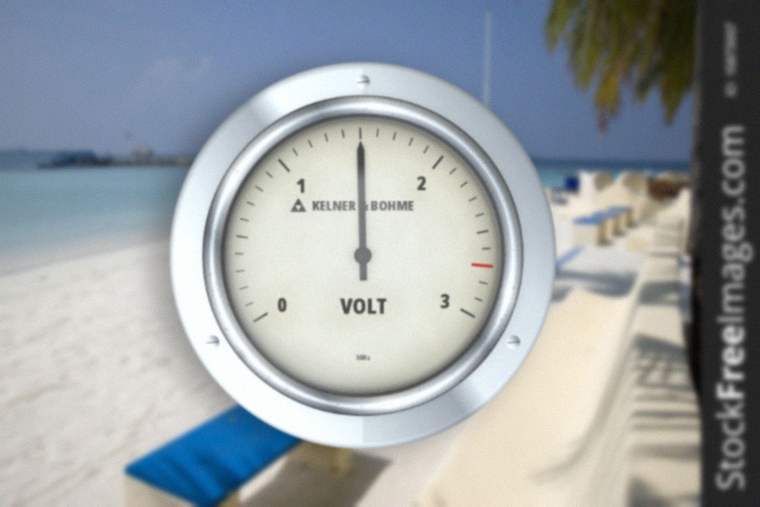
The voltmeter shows 1.5 V
